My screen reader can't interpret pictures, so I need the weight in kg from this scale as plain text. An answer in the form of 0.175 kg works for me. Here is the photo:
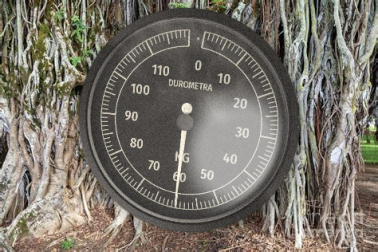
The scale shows 60 kg
